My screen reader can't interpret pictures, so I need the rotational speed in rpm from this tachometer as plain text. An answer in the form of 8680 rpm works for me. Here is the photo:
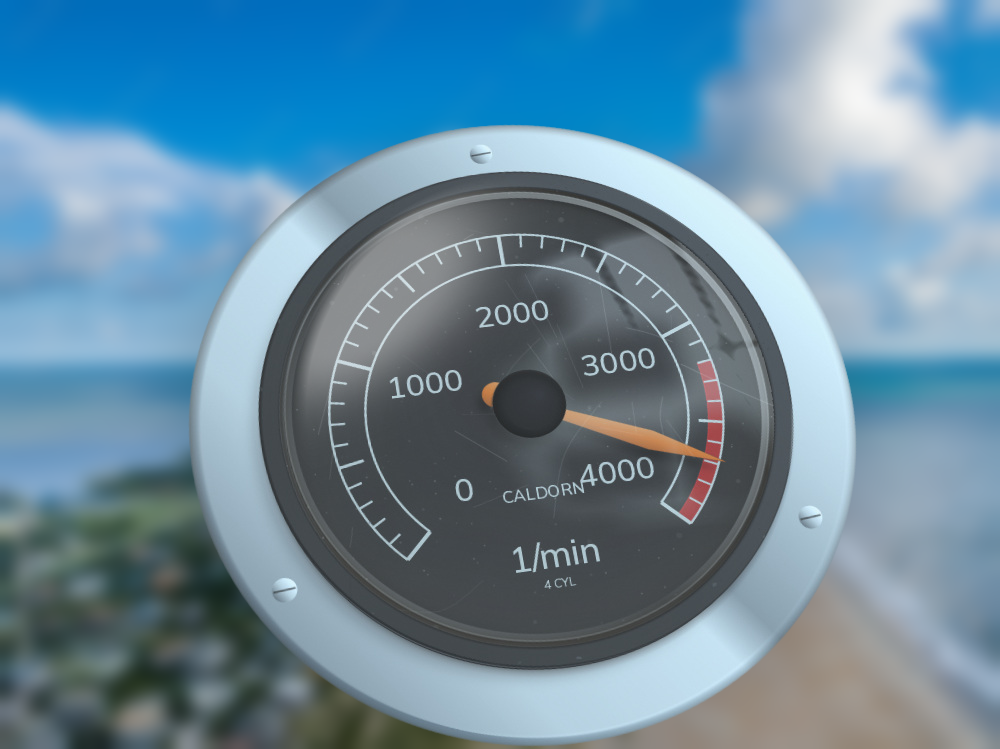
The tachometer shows 3700 rpm
